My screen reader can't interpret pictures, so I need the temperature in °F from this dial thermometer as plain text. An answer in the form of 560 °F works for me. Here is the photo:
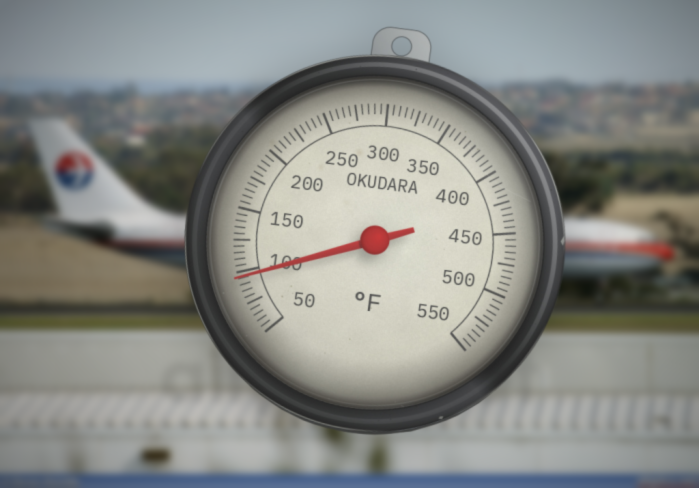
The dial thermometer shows 95 °F
